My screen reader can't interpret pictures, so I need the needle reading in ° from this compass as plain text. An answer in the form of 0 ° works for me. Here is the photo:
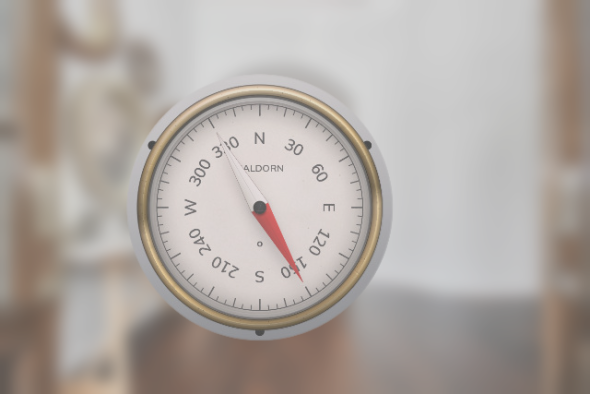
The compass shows 150 °
